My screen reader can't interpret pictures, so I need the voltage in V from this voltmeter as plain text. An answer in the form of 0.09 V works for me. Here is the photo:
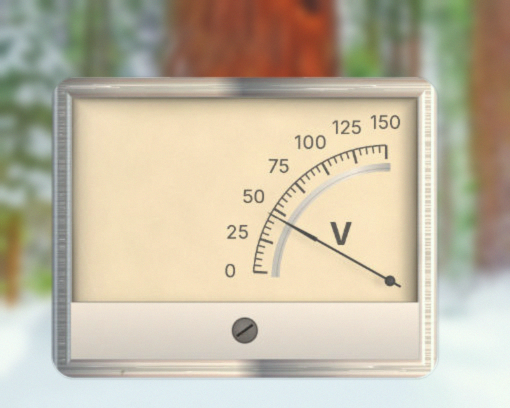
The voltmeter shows 45 V
